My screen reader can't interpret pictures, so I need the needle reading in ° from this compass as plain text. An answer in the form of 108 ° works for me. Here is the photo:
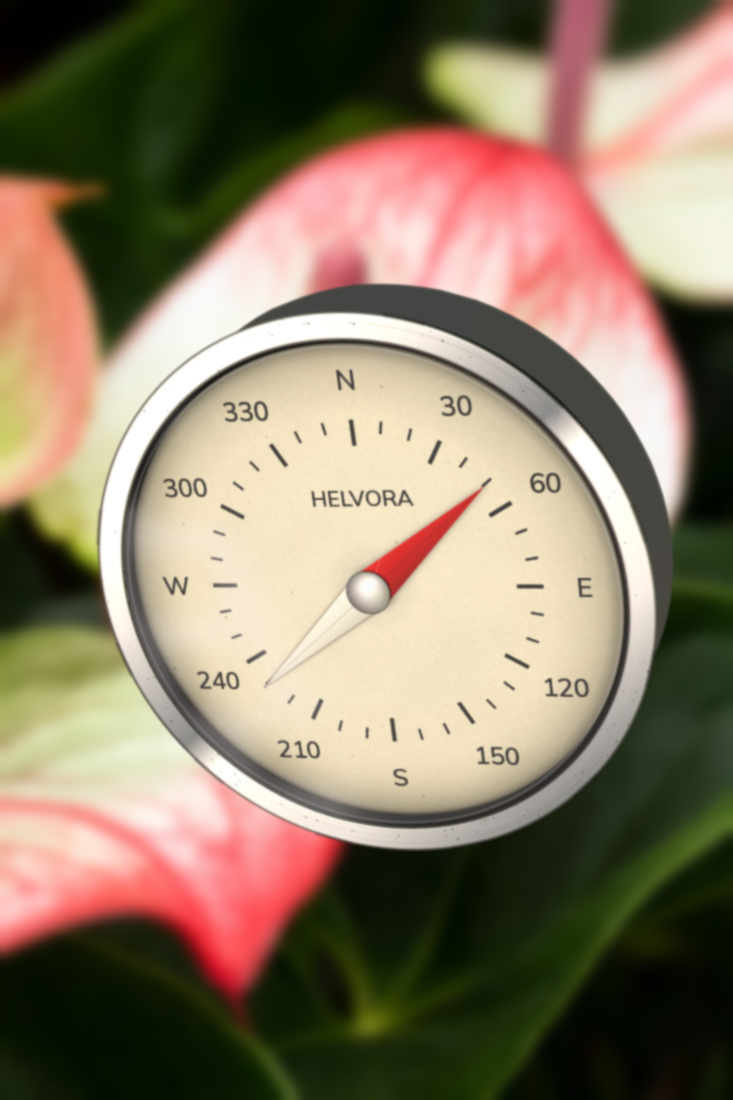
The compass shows 50 °
